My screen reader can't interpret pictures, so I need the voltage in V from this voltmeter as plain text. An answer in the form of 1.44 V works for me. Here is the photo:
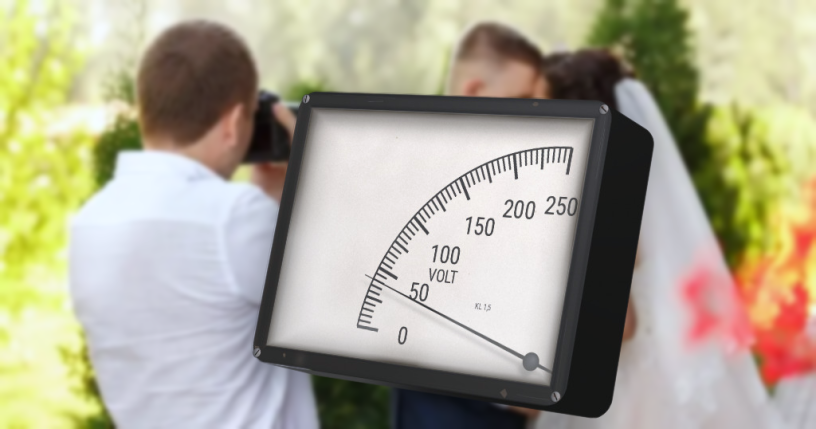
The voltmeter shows 40 V
